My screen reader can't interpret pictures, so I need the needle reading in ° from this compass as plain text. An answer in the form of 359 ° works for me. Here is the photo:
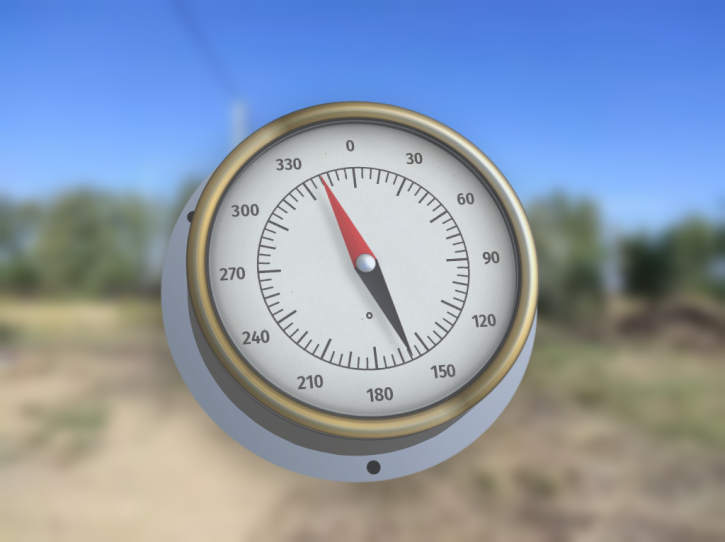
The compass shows 340 °
